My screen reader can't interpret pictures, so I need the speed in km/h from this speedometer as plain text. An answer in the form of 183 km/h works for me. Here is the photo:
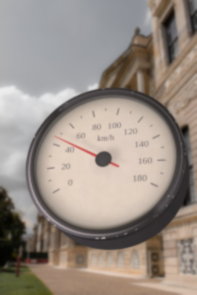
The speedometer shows 45 km/h
